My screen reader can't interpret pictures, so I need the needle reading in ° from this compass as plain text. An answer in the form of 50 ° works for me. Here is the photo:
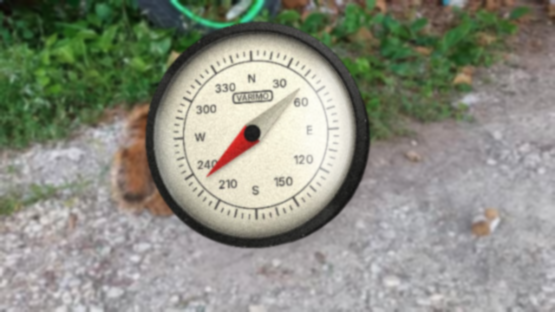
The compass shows 230 °
